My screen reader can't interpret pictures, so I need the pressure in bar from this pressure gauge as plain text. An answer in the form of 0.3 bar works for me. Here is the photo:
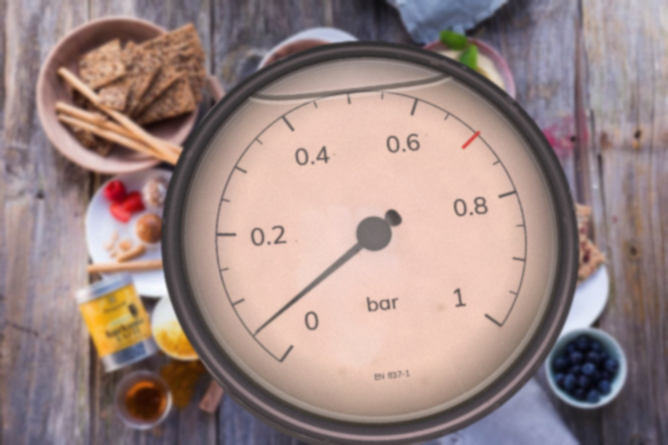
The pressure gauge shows 0.05 bar
